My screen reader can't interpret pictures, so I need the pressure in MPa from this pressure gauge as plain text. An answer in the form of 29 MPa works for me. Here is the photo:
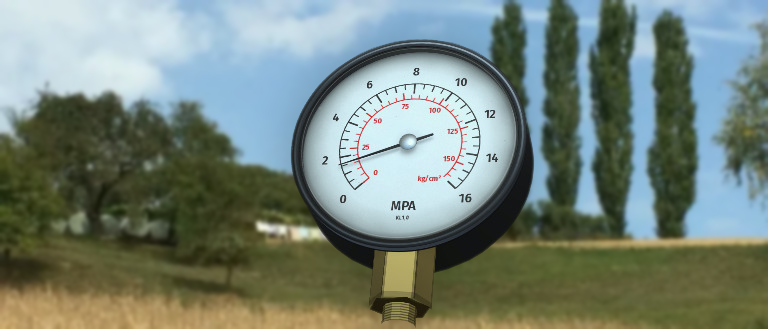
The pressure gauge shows 1.5 MPa
